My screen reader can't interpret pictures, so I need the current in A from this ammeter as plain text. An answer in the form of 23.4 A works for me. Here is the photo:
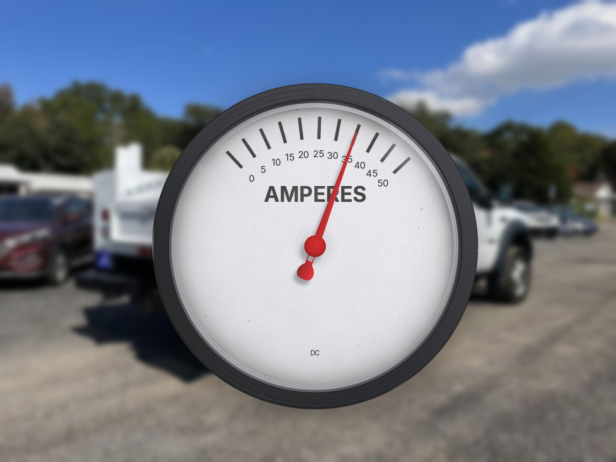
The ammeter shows 35 A
